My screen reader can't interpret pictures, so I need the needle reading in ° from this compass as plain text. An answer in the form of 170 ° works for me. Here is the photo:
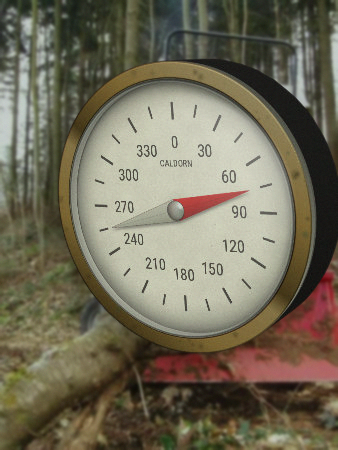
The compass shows 75 °
